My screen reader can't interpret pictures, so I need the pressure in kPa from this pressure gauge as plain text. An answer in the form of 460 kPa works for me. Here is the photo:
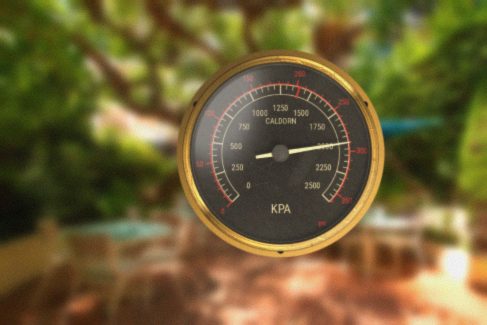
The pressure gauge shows 2000 kPa
